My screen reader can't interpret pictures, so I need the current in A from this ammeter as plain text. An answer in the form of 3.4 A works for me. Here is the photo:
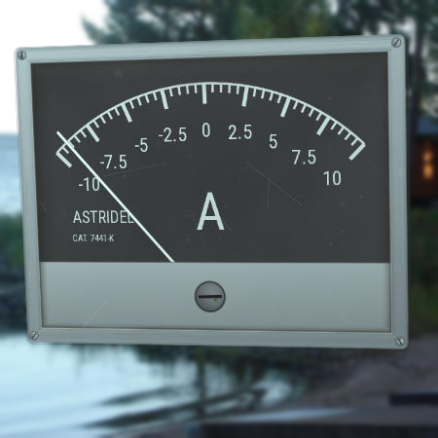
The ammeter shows -9 A
